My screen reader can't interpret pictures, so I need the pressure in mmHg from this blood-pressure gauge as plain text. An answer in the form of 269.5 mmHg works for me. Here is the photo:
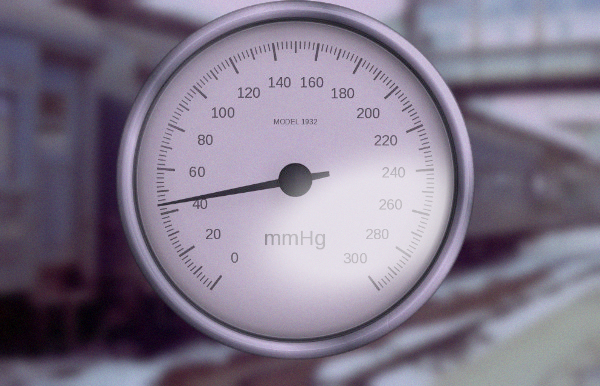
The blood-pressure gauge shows 44 mmHg
